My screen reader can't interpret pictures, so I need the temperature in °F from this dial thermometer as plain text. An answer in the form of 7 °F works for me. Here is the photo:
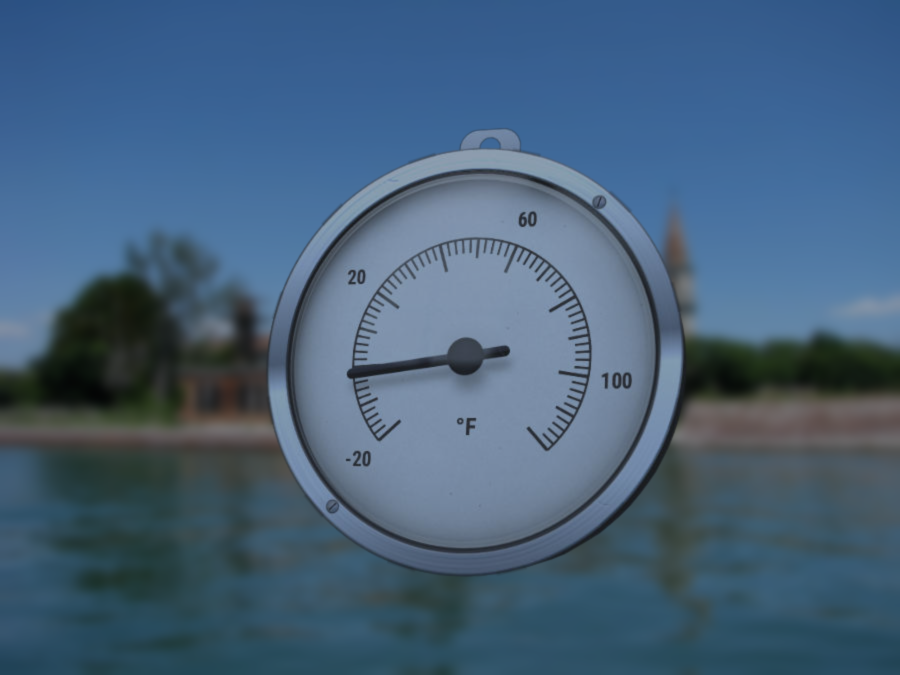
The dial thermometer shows -2 °F
